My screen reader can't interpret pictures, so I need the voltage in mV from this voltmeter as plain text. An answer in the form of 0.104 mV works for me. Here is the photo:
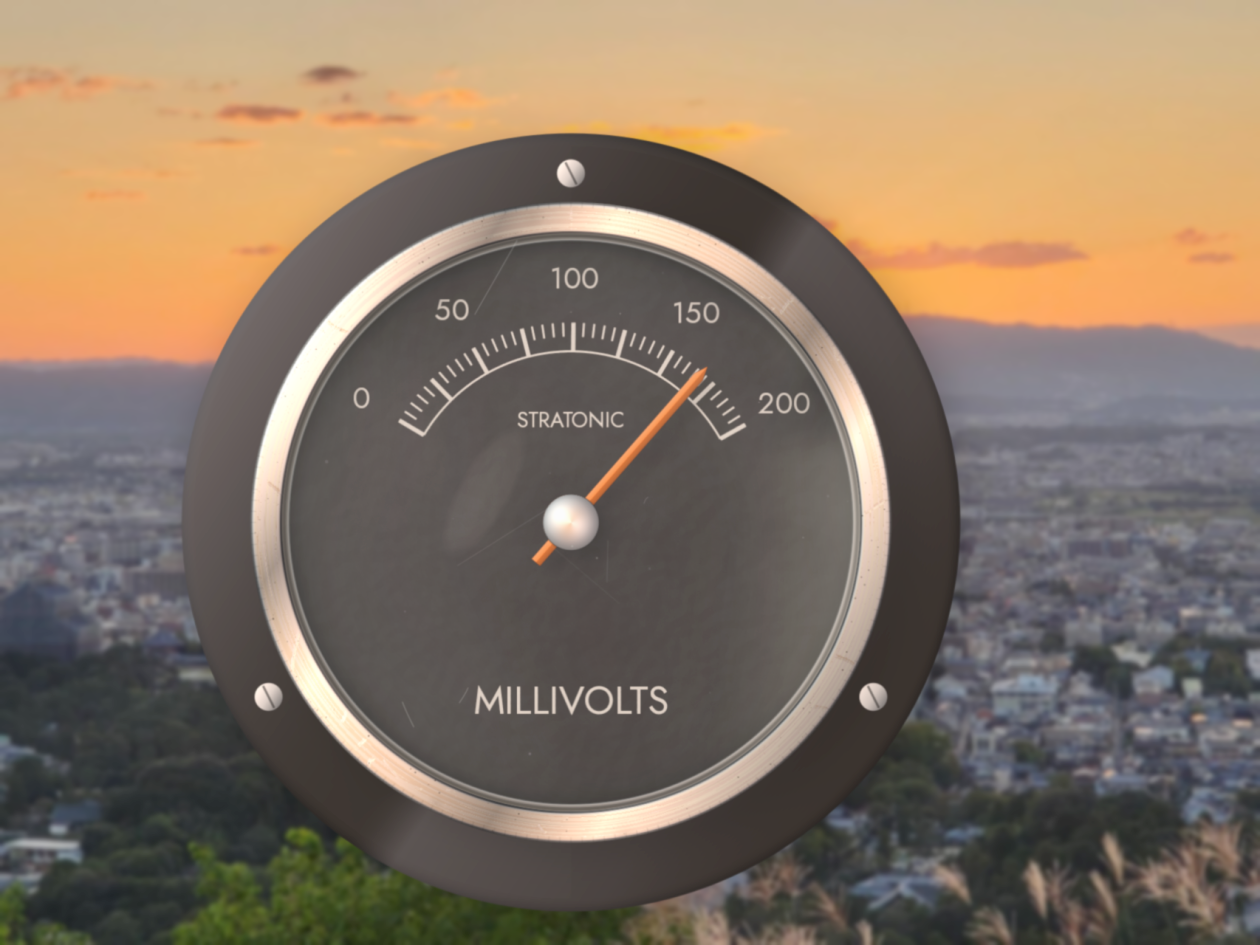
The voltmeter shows 167.5 mV
